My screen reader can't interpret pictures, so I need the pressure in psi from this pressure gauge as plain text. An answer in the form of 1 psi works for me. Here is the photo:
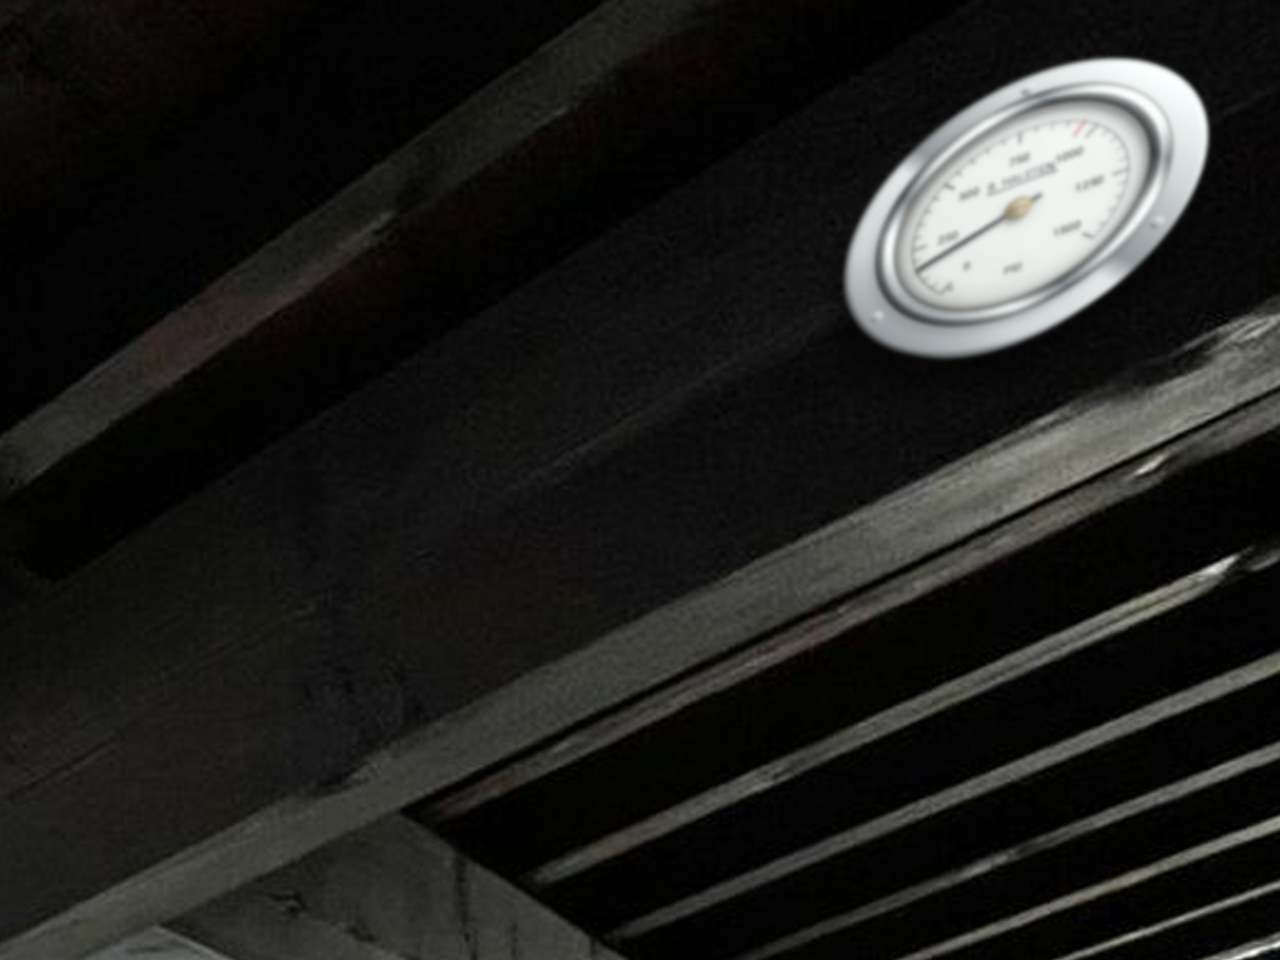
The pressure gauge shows 150 psi
